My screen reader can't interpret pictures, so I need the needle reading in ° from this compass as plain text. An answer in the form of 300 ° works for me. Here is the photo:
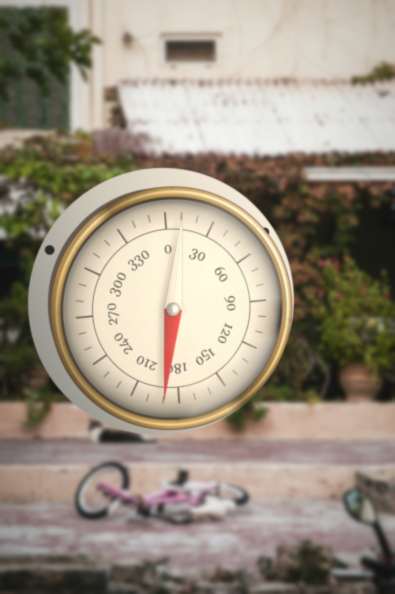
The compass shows 190 °
